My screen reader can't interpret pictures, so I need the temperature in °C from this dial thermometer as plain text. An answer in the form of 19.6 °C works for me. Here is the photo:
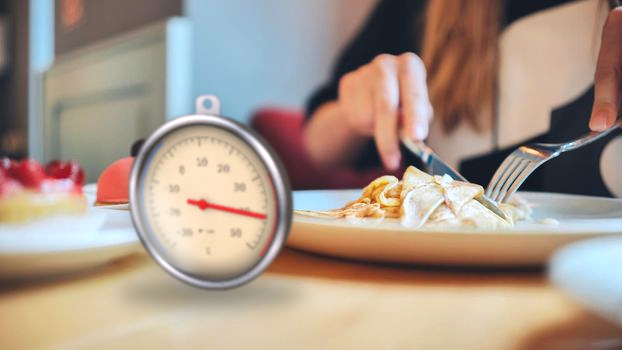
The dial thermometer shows 40 °C
